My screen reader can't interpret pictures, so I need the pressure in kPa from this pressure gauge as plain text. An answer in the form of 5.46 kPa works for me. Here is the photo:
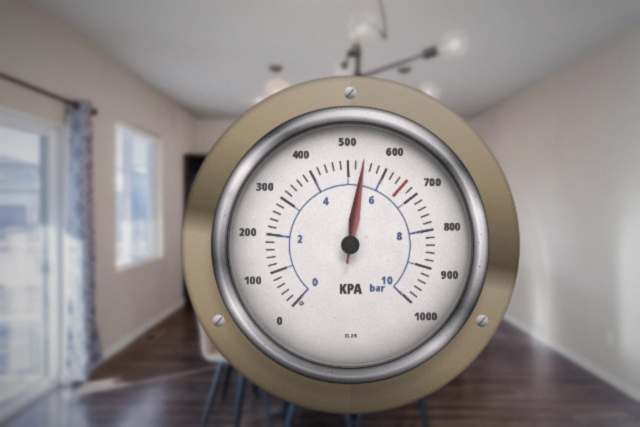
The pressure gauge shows 540 kPa
